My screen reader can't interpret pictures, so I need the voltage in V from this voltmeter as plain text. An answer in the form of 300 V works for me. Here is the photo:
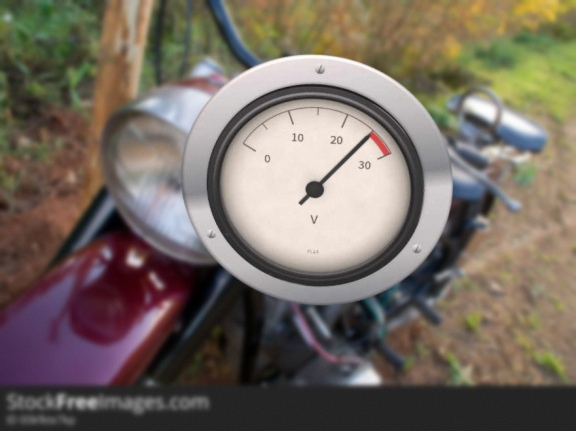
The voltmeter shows 25 V
